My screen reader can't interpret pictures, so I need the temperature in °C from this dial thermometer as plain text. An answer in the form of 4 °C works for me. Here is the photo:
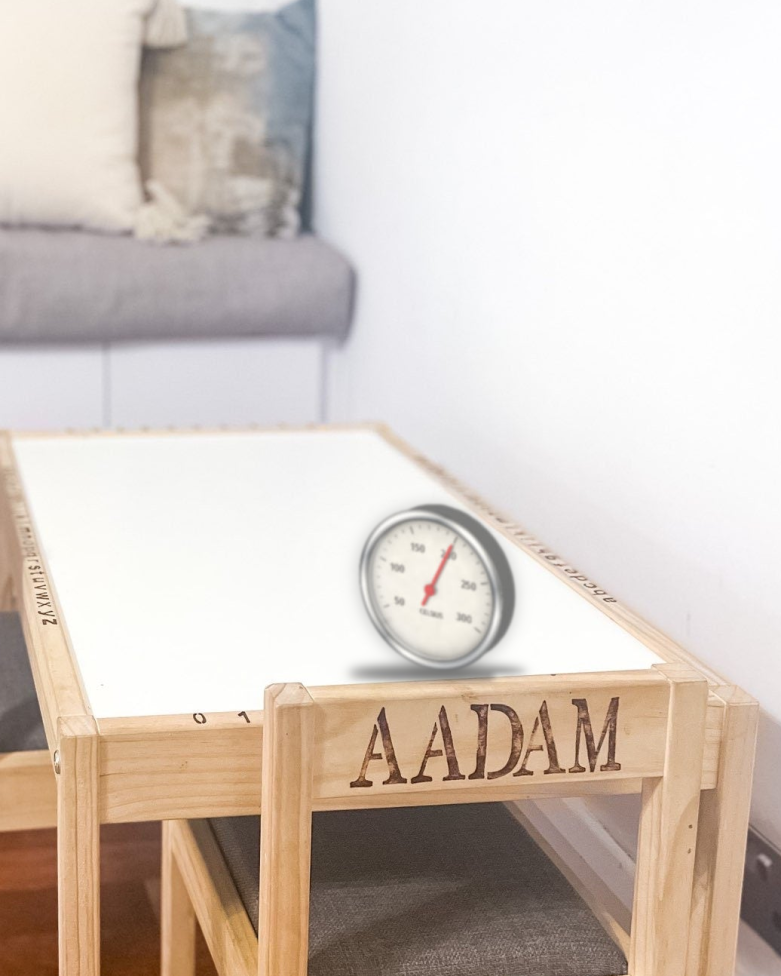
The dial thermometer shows 200 °C
